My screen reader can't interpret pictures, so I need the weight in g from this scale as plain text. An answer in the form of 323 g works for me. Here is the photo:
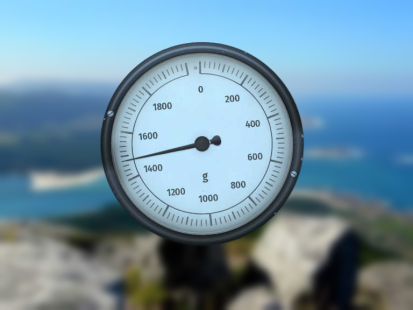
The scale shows 1480 g
